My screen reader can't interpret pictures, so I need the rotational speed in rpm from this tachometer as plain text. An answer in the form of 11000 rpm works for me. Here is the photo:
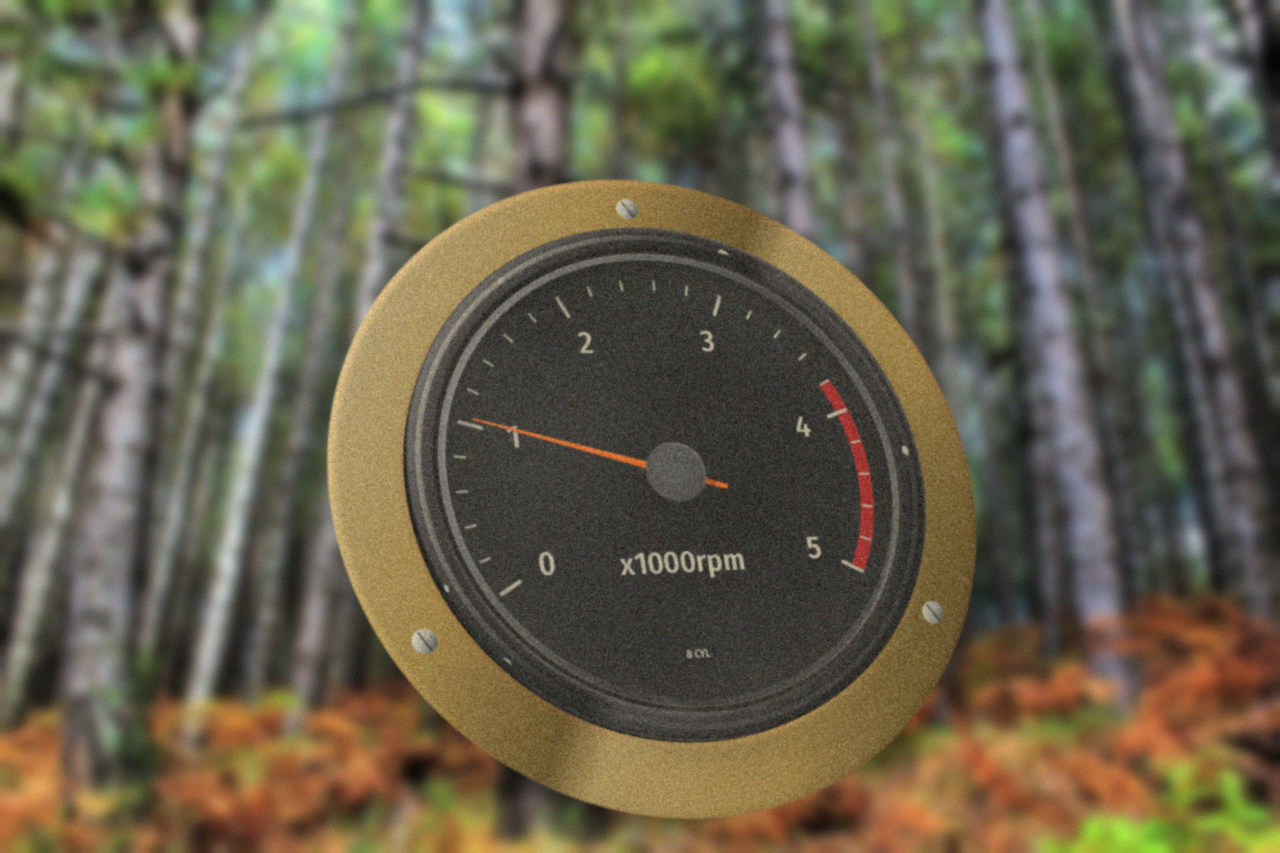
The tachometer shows 1000 rpm
